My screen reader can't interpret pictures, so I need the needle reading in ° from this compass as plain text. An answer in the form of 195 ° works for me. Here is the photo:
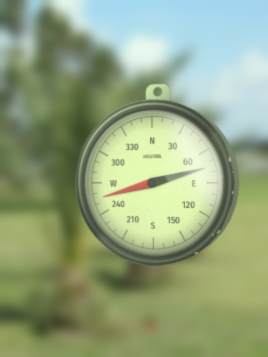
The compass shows 255 °
